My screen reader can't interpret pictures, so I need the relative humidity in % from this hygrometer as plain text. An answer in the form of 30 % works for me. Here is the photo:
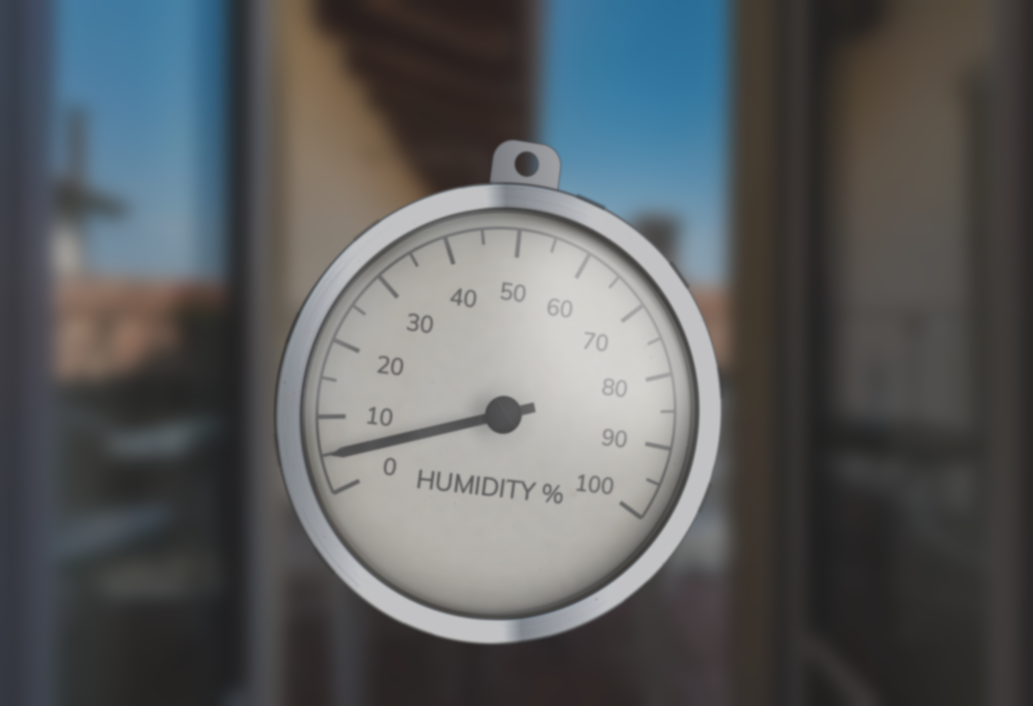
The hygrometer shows 5 %
